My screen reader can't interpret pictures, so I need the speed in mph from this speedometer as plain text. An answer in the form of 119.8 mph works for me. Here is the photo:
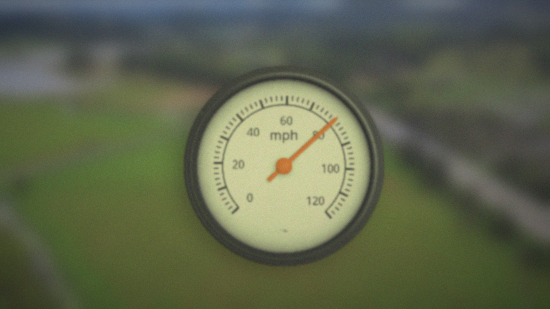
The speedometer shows 80 mph
